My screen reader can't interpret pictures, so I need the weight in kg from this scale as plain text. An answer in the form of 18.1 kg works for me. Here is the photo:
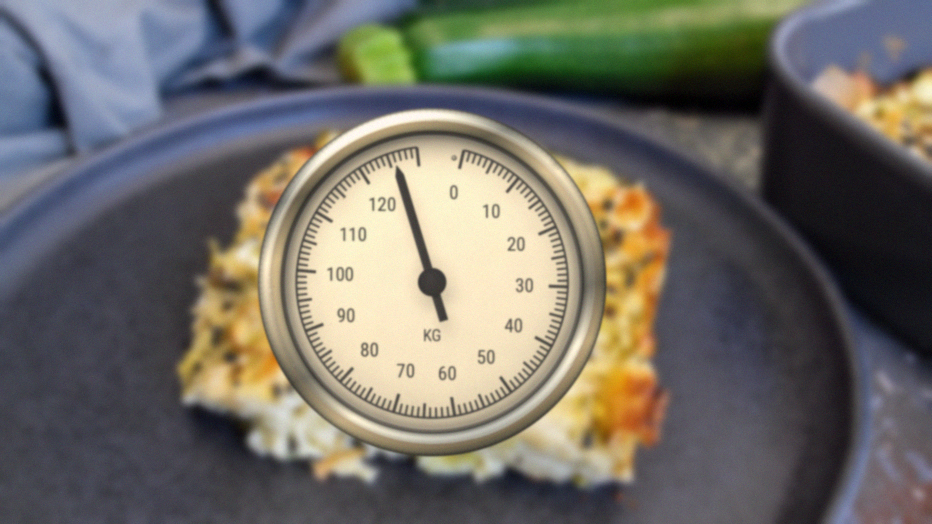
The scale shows 126 kg
